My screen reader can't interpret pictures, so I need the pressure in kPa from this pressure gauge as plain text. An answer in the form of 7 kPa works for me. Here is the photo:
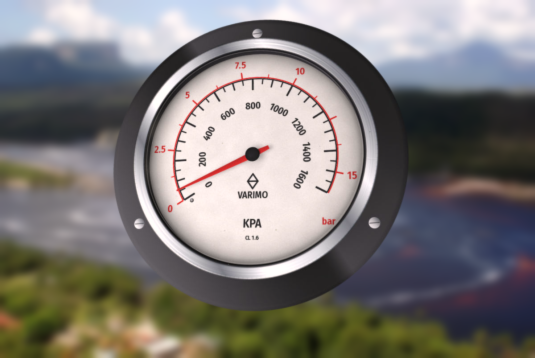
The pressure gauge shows 50 kPa
